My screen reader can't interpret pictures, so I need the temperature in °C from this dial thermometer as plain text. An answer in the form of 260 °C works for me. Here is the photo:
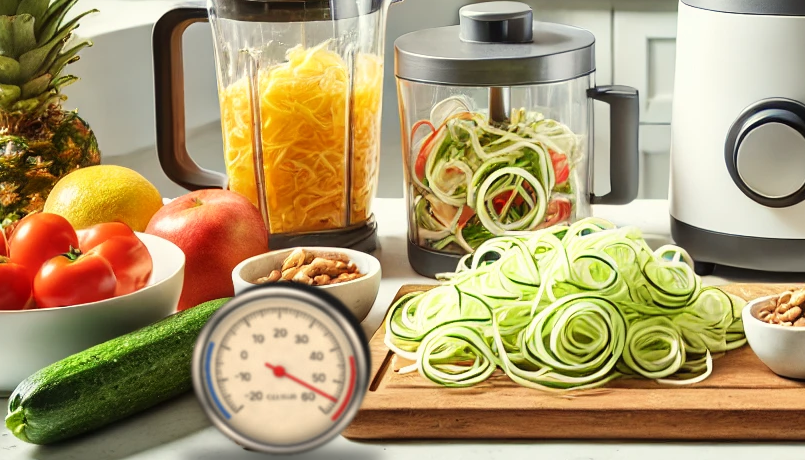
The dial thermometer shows 55 °C
